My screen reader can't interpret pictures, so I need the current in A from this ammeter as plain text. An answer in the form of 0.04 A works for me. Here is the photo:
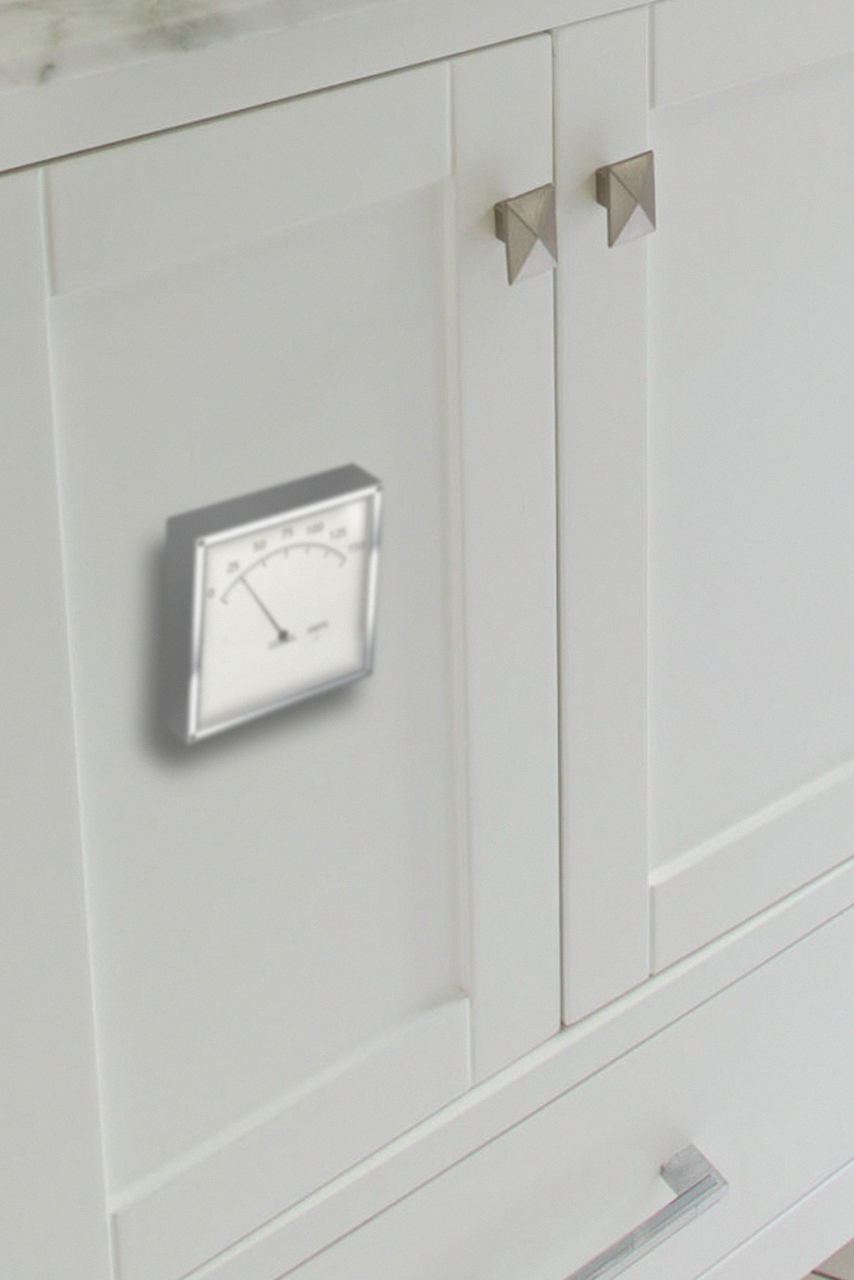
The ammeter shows 25 A
